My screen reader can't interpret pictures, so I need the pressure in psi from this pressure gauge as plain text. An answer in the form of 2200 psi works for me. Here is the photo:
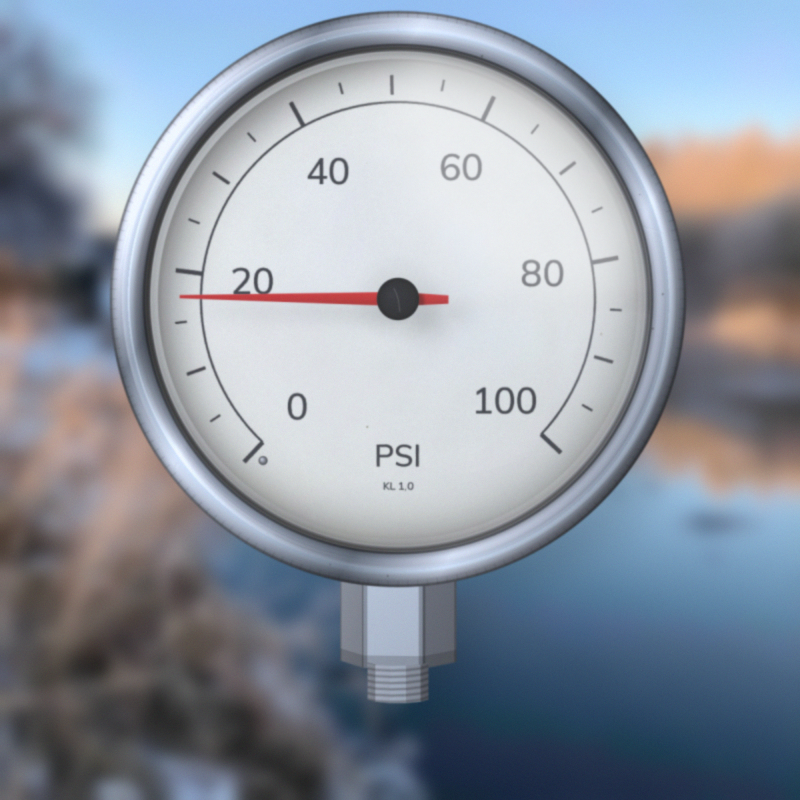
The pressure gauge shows 17.5 psi
